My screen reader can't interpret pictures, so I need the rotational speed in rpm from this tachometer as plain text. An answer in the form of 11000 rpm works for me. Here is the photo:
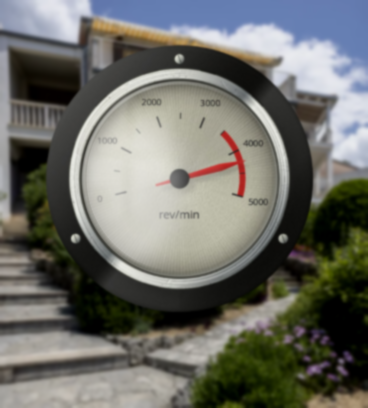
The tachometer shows 4250 rpm
